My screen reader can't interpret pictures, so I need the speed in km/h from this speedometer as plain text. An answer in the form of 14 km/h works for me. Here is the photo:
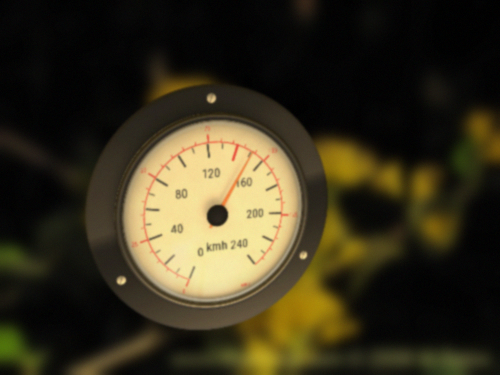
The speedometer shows 150 km/h
